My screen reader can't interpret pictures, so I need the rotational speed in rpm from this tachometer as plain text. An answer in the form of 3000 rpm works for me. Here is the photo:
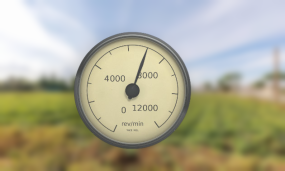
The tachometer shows 7000 rpm
